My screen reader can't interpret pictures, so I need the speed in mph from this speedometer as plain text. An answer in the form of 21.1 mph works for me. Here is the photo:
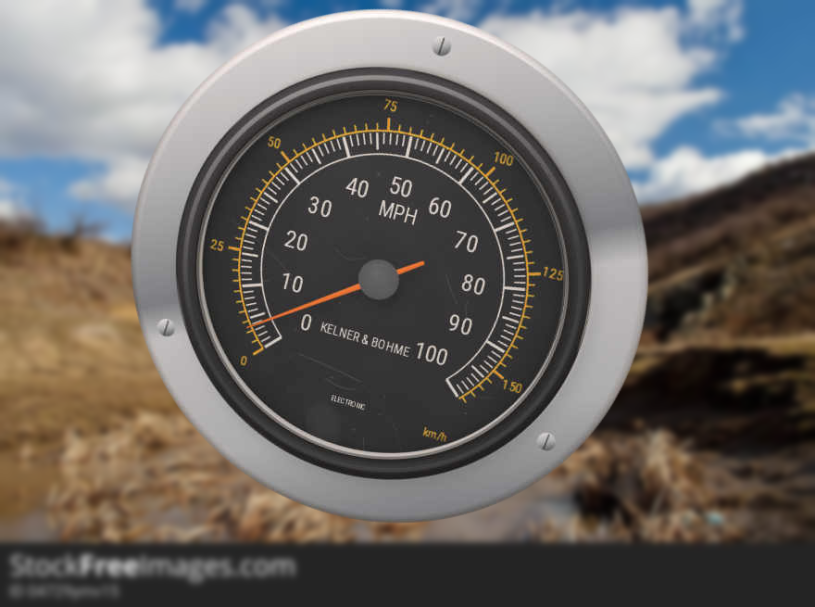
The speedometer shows 4 mph
